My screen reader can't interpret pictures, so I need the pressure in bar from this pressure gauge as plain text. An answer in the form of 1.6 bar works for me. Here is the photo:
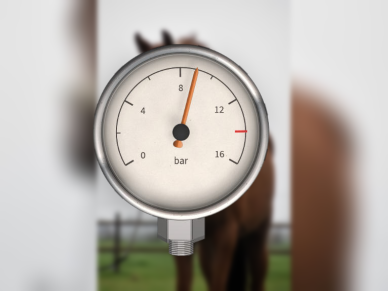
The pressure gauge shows 9 bar
